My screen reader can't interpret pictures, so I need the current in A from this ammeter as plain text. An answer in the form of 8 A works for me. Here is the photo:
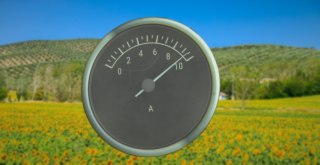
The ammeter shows 9.5 A
